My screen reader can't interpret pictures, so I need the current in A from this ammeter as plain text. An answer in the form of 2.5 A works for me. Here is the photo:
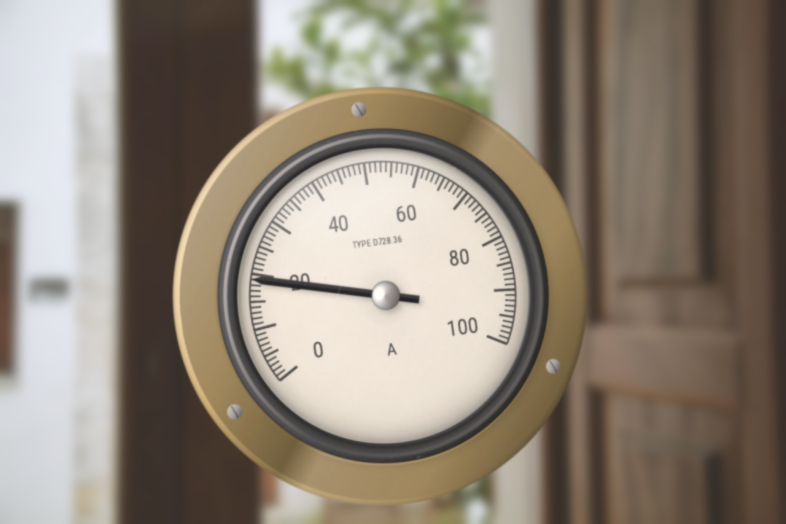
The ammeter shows 19 A
